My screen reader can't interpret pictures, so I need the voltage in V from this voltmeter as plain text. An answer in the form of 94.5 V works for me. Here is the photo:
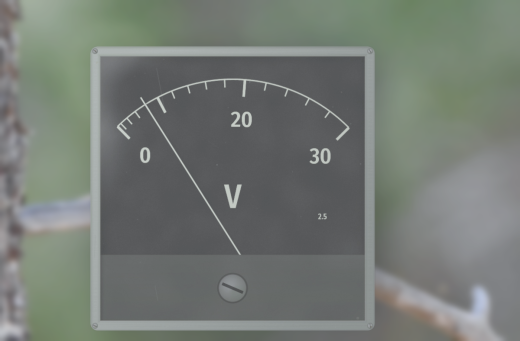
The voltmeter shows 8 V
